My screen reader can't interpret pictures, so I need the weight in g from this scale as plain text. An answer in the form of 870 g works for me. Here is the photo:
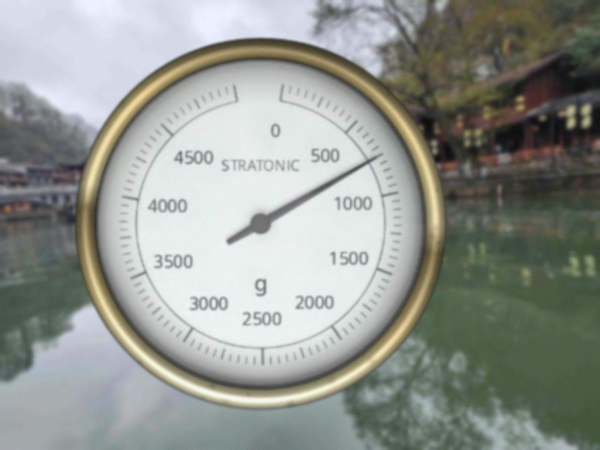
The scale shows 750 g
